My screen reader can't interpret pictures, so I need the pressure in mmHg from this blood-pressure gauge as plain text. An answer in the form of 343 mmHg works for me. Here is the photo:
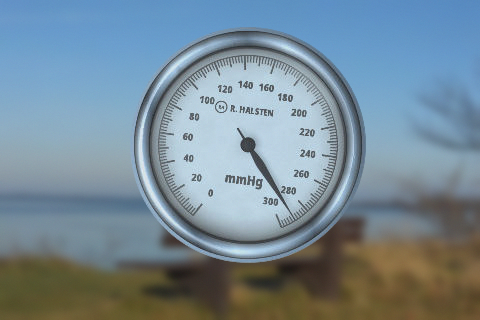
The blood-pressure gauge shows 290 mmHg
